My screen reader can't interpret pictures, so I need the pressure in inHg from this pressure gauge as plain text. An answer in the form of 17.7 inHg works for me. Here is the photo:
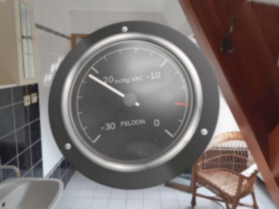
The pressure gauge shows -21 inHg
